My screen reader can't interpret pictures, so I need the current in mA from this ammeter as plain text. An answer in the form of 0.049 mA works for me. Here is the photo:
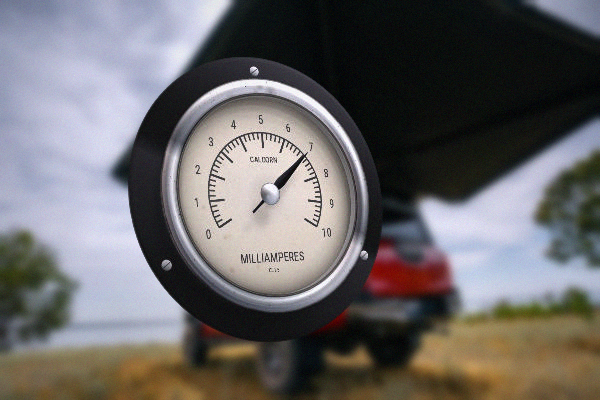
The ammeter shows 7 mA
